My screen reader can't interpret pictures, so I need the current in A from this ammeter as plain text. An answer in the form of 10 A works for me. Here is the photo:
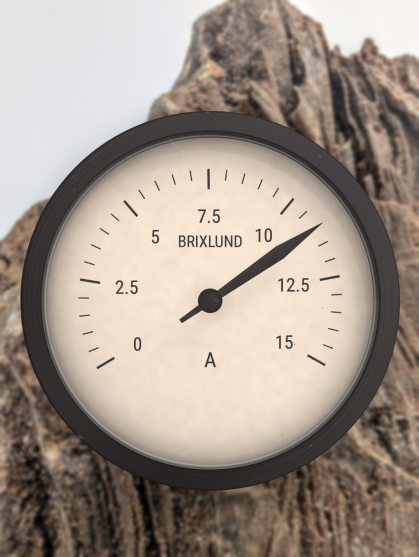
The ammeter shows 11 A
